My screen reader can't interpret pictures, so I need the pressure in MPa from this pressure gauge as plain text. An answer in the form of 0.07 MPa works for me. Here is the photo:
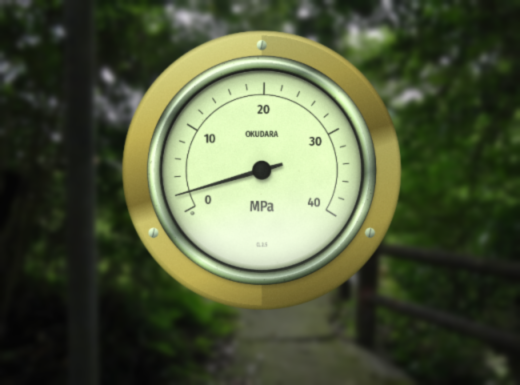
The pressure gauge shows 2 MPa
